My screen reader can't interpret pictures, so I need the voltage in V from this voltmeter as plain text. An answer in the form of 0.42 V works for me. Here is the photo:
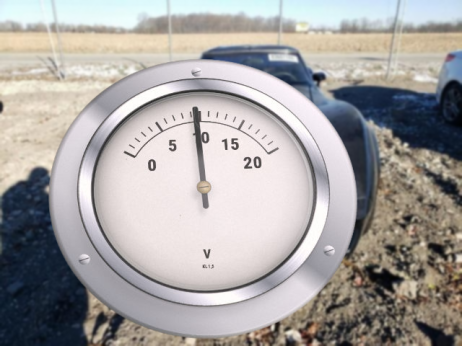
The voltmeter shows 9.5 V
